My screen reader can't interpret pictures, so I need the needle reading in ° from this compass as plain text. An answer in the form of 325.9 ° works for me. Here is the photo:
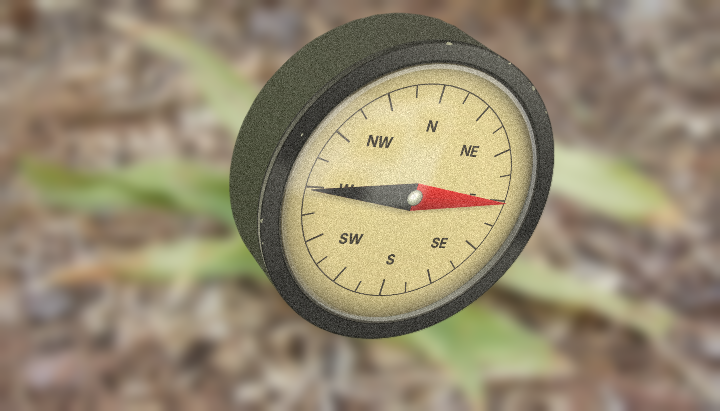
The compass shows 90 °
